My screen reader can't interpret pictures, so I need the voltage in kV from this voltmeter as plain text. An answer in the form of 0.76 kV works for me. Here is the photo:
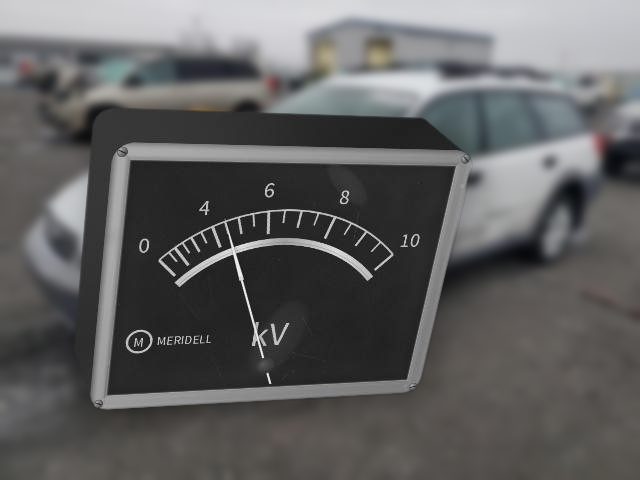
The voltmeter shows 4.5 kV
